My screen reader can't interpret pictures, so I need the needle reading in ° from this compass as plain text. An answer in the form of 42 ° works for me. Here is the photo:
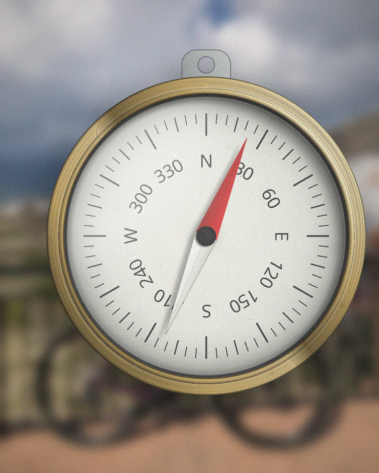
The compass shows 22.5 °
